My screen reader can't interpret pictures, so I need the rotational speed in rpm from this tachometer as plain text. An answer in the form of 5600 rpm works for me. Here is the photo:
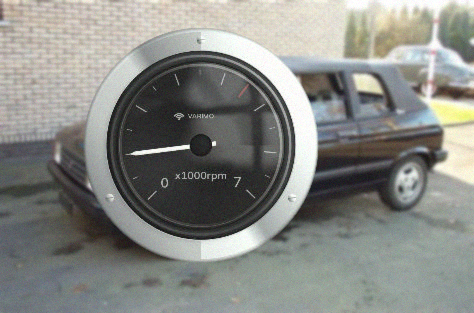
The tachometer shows 1000 rpm
